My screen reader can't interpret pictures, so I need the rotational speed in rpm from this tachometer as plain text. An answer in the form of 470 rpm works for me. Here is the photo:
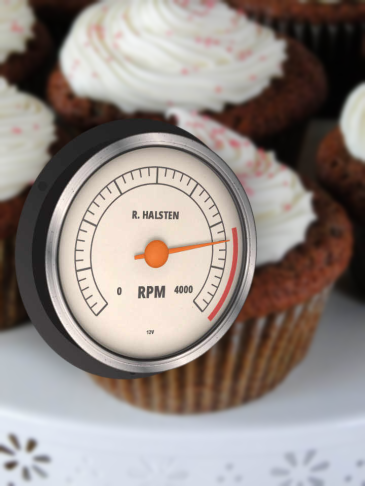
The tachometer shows 3200 rpm
